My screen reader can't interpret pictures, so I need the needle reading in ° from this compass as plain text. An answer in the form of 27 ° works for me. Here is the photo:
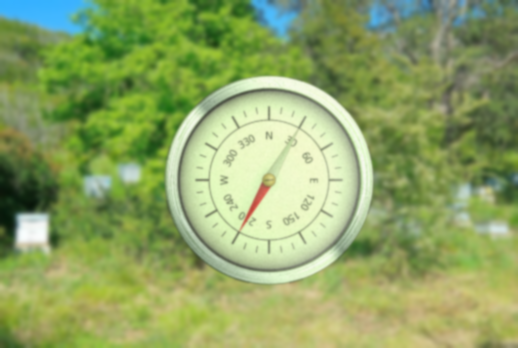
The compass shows 210 °
